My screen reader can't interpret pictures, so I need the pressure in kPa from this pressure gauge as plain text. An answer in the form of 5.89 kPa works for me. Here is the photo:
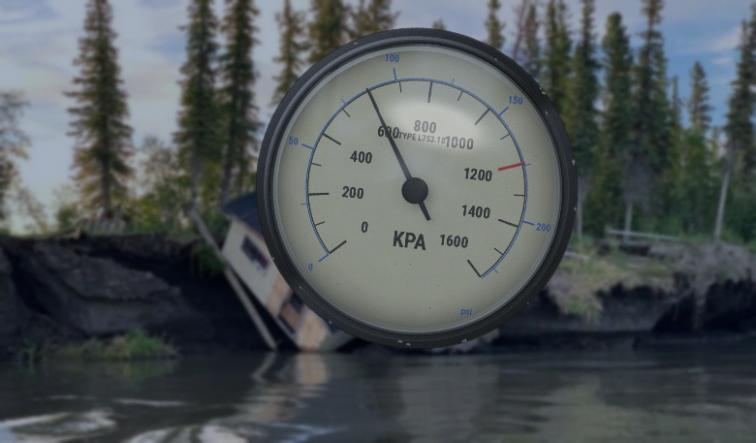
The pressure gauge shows 600 kPa
